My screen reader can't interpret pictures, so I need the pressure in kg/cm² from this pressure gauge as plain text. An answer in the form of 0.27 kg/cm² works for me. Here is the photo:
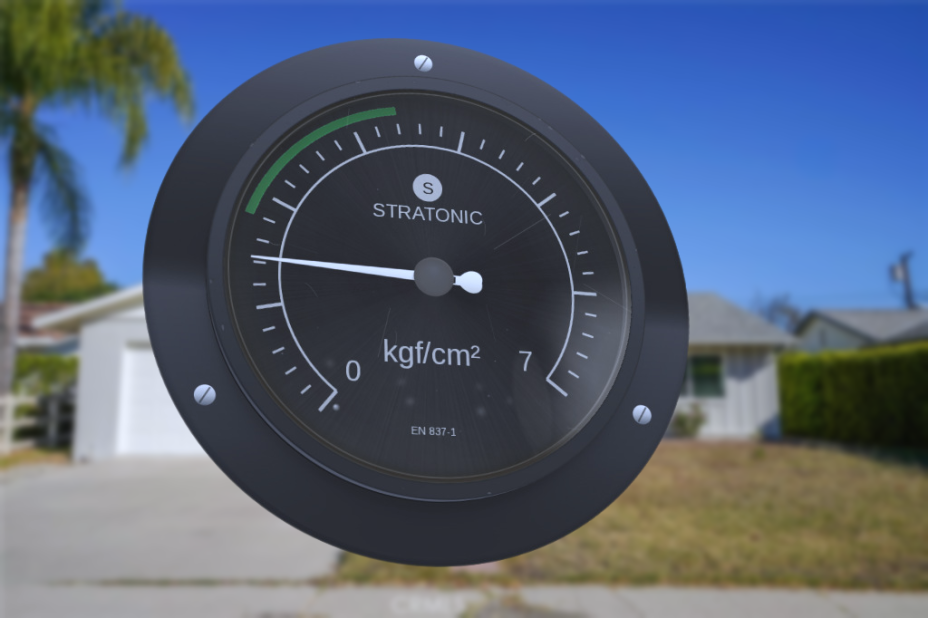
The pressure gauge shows 1.4 kg/cm²
